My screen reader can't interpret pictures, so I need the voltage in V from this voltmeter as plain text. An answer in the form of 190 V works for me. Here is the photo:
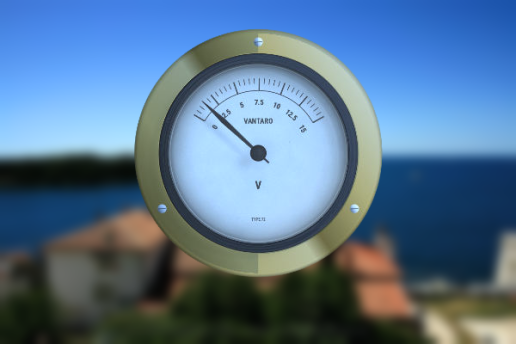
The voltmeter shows 1.5 V
